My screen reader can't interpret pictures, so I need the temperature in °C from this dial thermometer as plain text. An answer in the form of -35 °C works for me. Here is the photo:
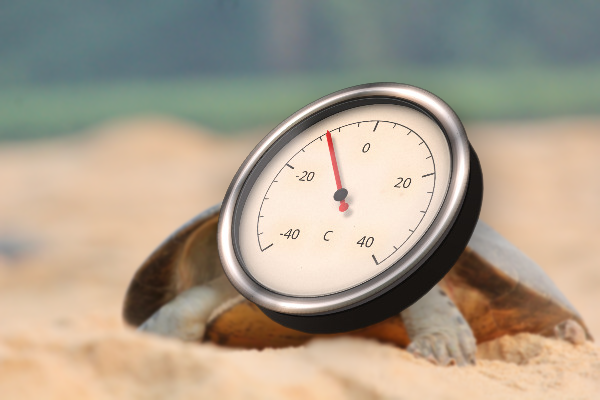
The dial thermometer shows -10 °C
